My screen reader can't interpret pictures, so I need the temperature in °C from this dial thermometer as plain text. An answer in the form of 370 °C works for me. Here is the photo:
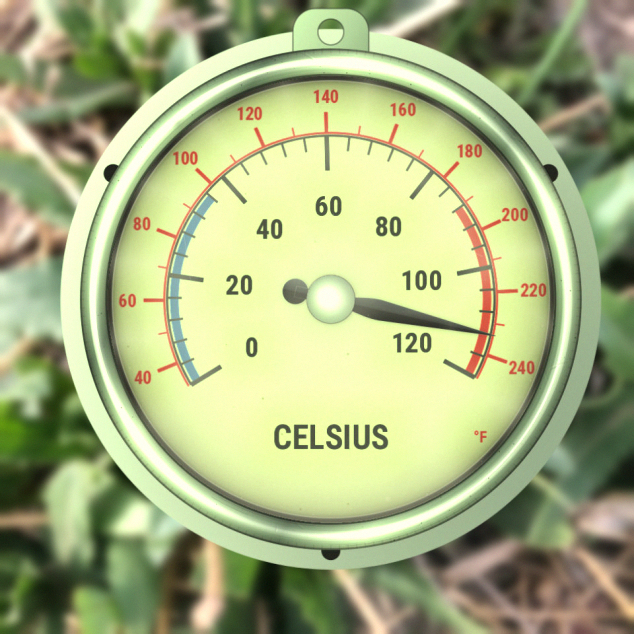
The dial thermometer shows 112 °C
